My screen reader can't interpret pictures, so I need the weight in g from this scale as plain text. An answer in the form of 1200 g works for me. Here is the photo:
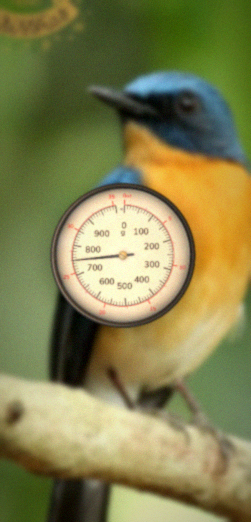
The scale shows 750 g
